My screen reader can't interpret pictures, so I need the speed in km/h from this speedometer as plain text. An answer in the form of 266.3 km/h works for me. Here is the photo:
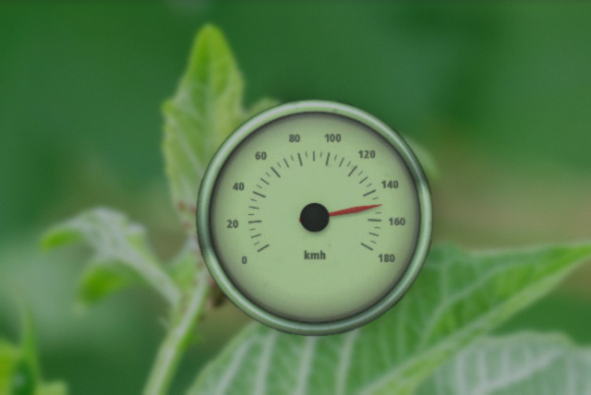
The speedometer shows 150 km/h
